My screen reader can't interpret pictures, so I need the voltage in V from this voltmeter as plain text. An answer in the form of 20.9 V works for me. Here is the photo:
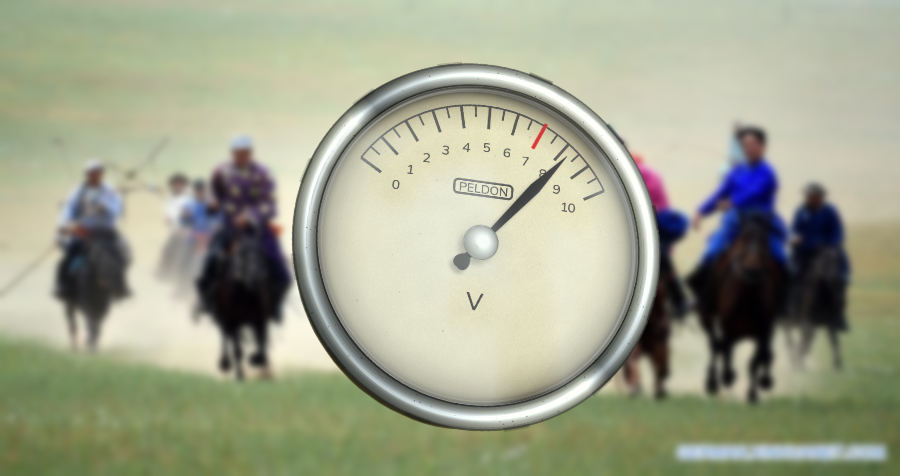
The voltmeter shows 8.25 V
